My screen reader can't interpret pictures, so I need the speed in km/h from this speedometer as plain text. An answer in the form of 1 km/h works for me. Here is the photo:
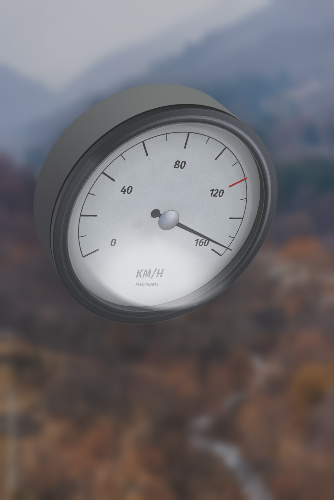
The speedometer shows 155 km/h
